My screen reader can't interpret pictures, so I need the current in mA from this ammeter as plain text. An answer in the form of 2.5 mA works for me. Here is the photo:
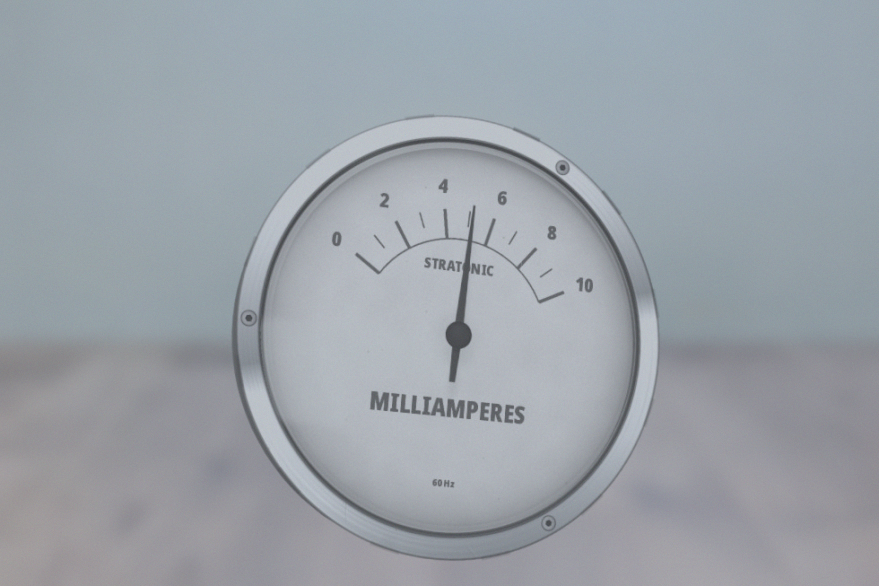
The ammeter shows 5 mA
